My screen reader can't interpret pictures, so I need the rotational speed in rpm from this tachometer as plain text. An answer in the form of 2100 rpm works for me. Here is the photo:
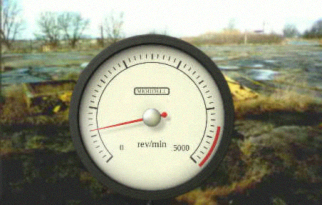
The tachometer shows 600 rpm
